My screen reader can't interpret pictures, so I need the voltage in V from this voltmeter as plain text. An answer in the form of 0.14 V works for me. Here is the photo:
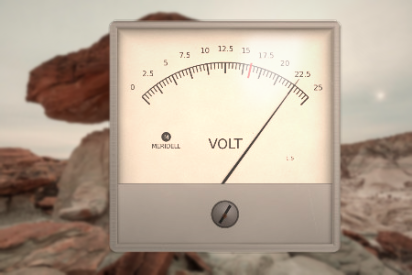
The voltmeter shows 22.5 V
